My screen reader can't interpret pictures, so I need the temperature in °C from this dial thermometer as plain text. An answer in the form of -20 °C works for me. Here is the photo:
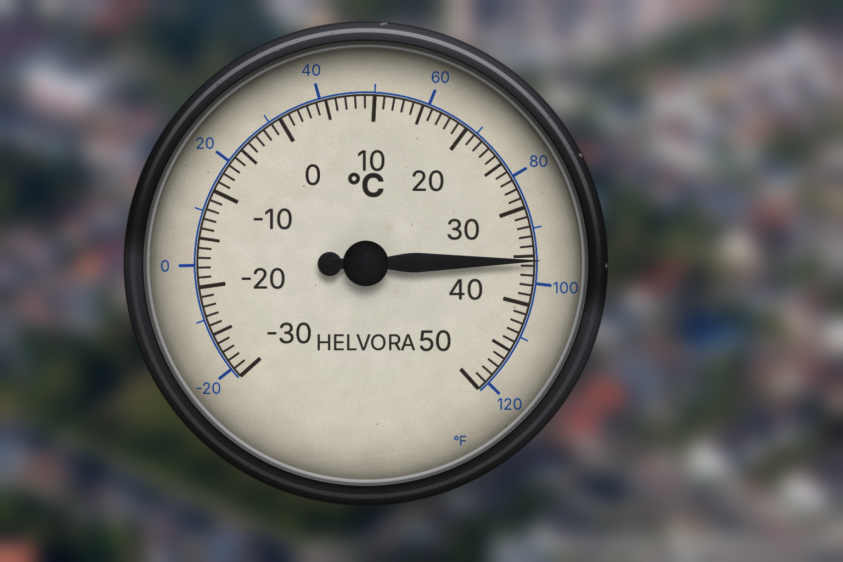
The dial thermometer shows 35.5 °C
